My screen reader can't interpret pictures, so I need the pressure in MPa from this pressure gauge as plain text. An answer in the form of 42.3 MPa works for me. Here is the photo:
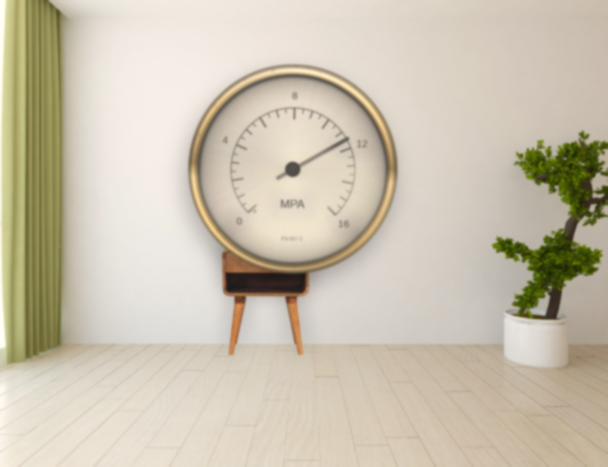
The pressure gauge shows 11.5 MPa
